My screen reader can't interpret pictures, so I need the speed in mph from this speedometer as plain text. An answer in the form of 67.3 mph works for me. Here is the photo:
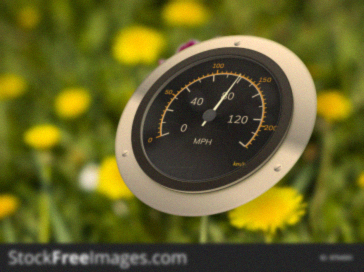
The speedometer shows 80 mph
